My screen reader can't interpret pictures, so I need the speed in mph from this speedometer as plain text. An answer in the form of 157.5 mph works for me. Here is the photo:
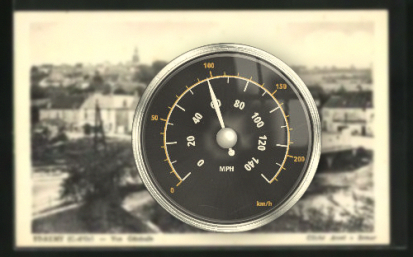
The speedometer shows 60 mph
